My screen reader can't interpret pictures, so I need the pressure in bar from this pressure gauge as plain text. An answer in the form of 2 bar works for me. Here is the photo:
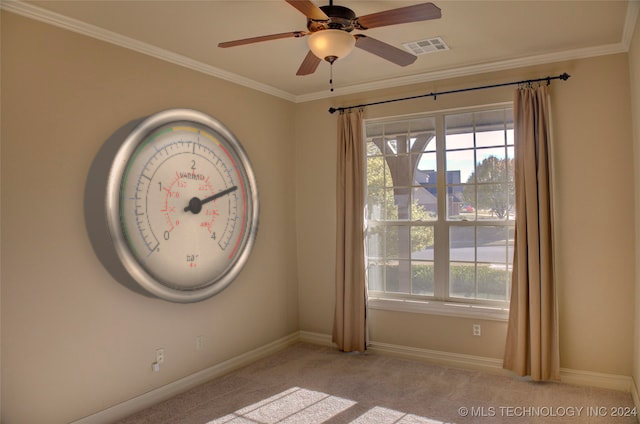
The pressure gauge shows 3 bar
